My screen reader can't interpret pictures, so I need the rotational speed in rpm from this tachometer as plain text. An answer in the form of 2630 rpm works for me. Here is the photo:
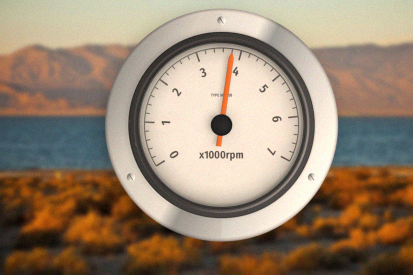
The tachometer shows 3800 rpm
